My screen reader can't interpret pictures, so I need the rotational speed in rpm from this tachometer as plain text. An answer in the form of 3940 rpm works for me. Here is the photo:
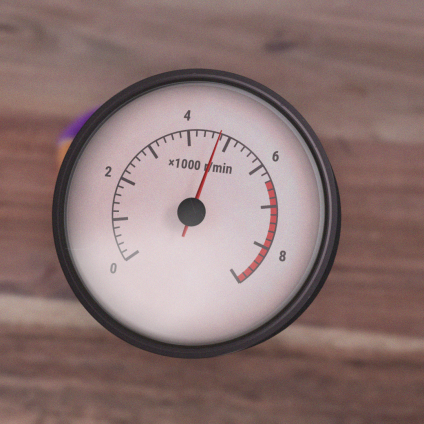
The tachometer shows 4800 rpm
